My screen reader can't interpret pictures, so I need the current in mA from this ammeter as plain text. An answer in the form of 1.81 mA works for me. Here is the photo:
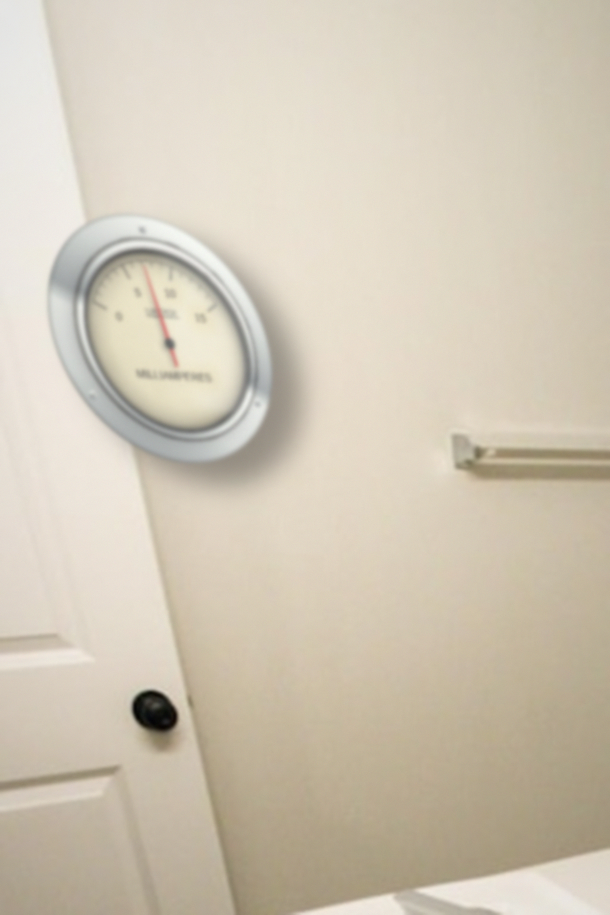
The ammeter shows 7 mA
